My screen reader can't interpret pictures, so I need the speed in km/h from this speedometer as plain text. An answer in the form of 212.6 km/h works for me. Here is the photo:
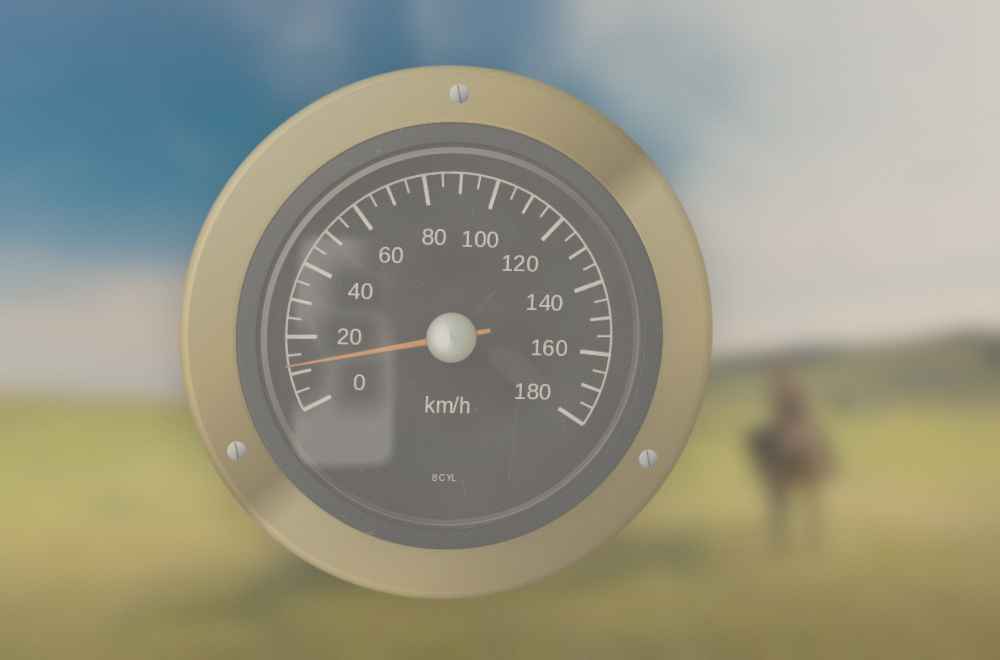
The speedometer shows 12.5 km/h
